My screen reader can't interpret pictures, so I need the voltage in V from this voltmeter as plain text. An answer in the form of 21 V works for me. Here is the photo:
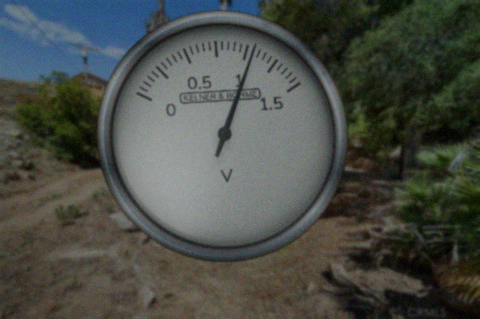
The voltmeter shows 1.05 V
